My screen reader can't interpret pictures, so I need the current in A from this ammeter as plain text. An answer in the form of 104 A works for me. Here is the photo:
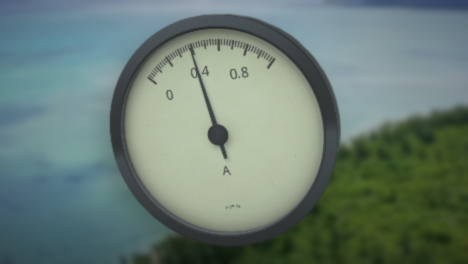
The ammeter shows 0.4 A
